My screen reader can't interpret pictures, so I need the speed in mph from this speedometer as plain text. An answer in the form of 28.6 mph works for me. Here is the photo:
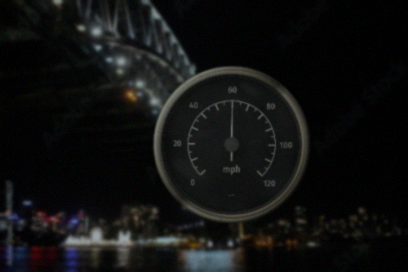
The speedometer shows 60 mph
